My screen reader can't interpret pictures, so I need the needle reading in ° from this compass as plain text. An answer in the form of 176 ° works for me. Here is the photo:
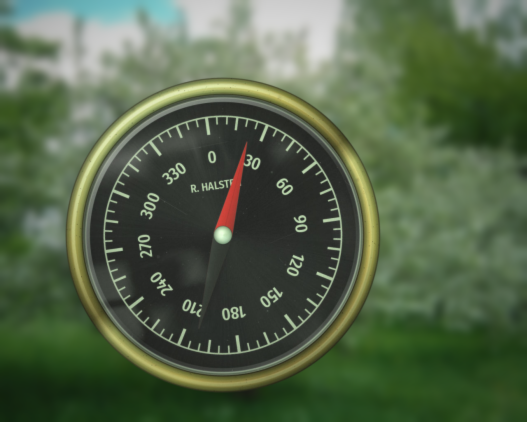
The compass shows 22.5 °
